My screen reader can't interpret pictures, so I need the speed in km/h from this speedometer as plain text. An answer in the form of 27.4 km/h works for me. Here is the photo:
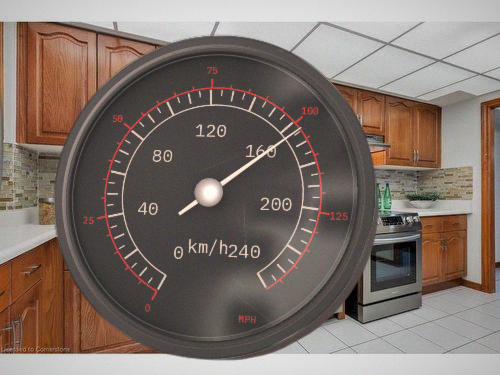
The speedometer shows 165 km/h
